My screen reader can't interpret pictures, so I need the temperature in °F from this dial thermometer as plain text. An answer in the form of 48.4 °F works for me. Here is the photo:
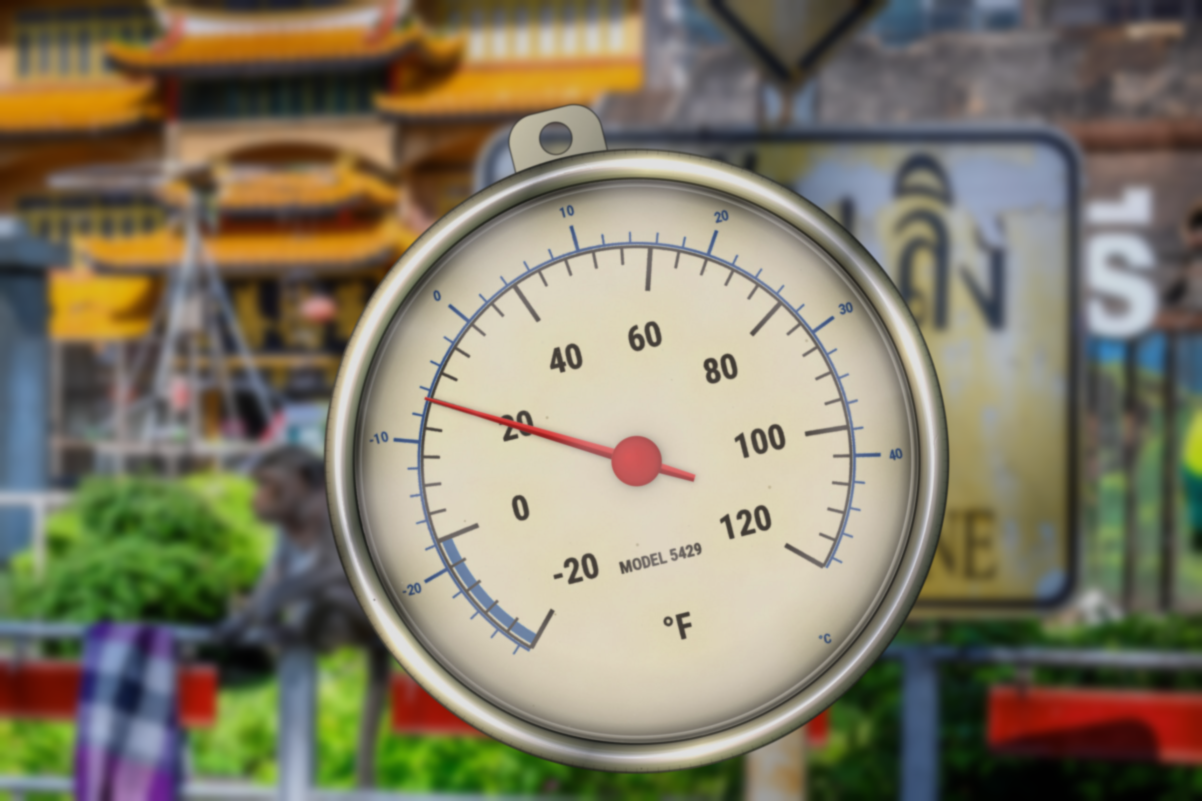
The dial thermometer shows 20 °F
